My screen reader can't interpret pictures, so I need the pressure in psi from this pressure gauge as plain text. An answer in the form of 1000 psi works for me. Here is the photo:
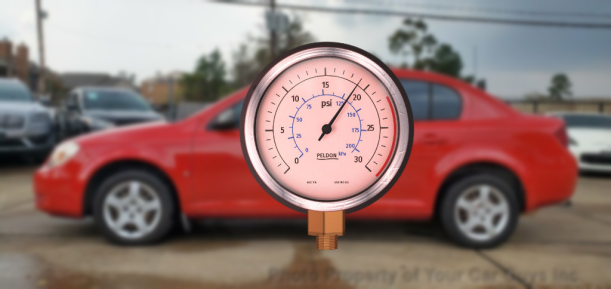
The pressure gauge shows 19 psi
